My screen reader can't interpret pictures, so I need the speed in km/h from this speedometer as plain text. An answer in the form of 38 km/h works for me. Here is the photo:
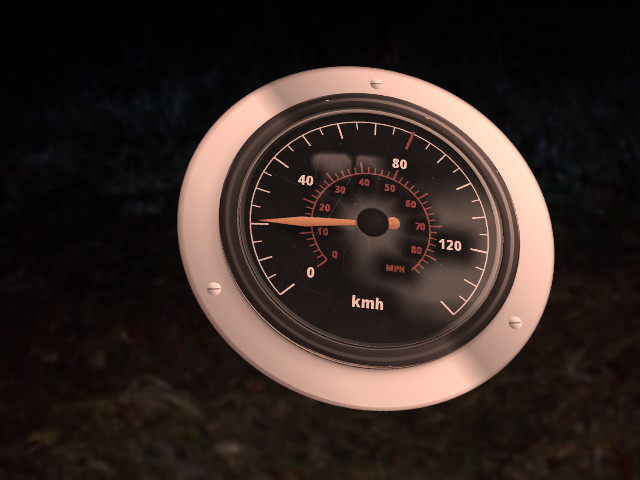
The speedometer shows 20 km/h
